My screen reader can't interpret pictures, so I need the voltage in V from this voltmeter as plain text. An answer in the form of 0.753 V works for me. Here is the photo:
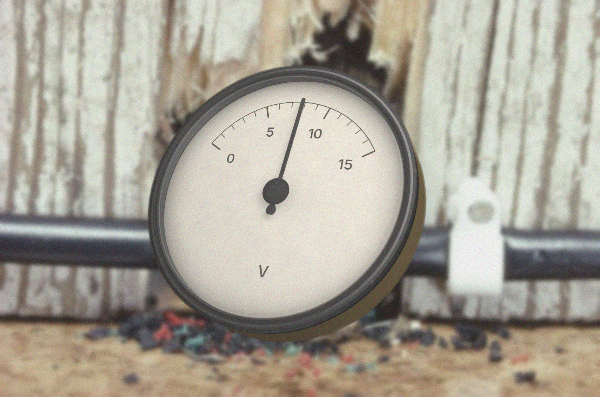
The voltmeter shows 8 V
